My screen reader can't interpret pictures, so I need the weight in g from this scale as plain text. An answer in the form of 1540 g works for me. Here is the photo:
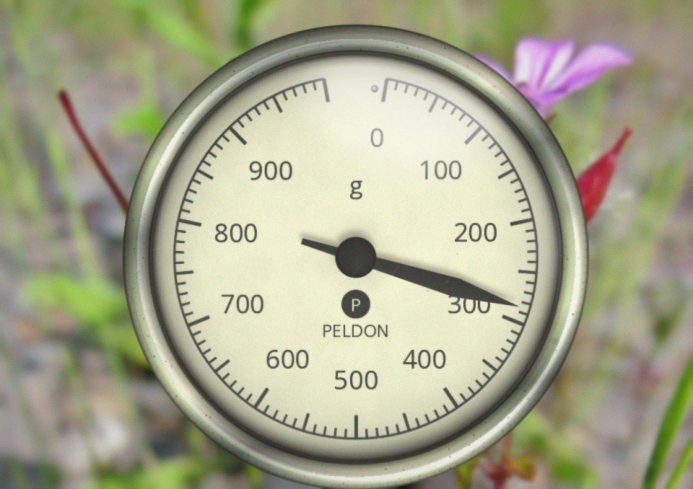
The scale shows 285 g
